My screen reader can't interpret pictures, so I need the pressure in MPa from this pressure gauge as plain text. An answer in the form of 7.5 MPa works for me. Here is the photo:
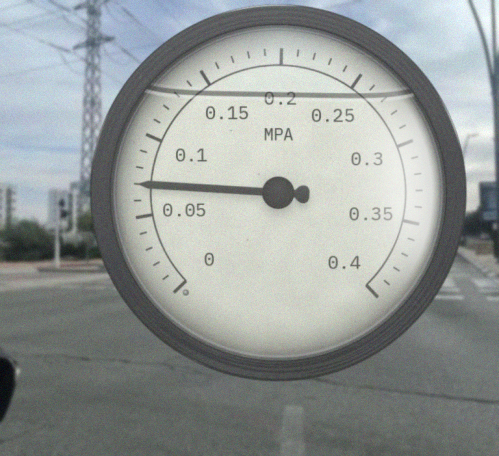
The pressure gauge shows 0.07 MPa
